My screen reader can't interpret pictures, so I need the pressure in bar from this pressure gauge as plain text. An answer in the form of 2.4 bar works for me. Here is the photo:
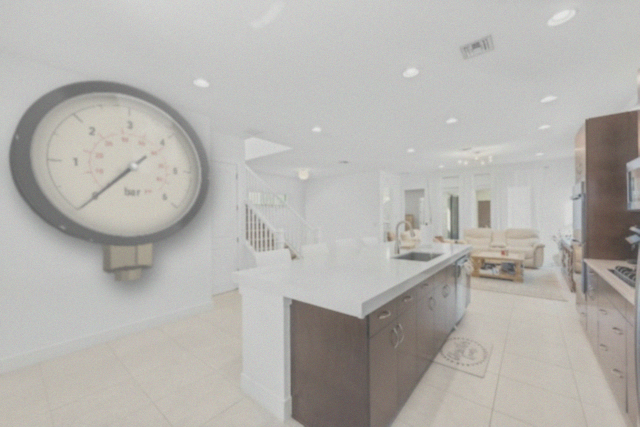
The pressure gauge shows 0 bar
